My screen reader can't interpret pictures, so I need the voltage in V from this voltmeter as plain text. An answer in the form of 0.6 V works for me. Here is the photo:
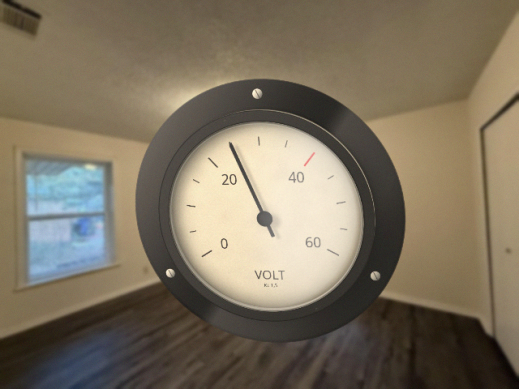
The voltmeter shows 25 V
